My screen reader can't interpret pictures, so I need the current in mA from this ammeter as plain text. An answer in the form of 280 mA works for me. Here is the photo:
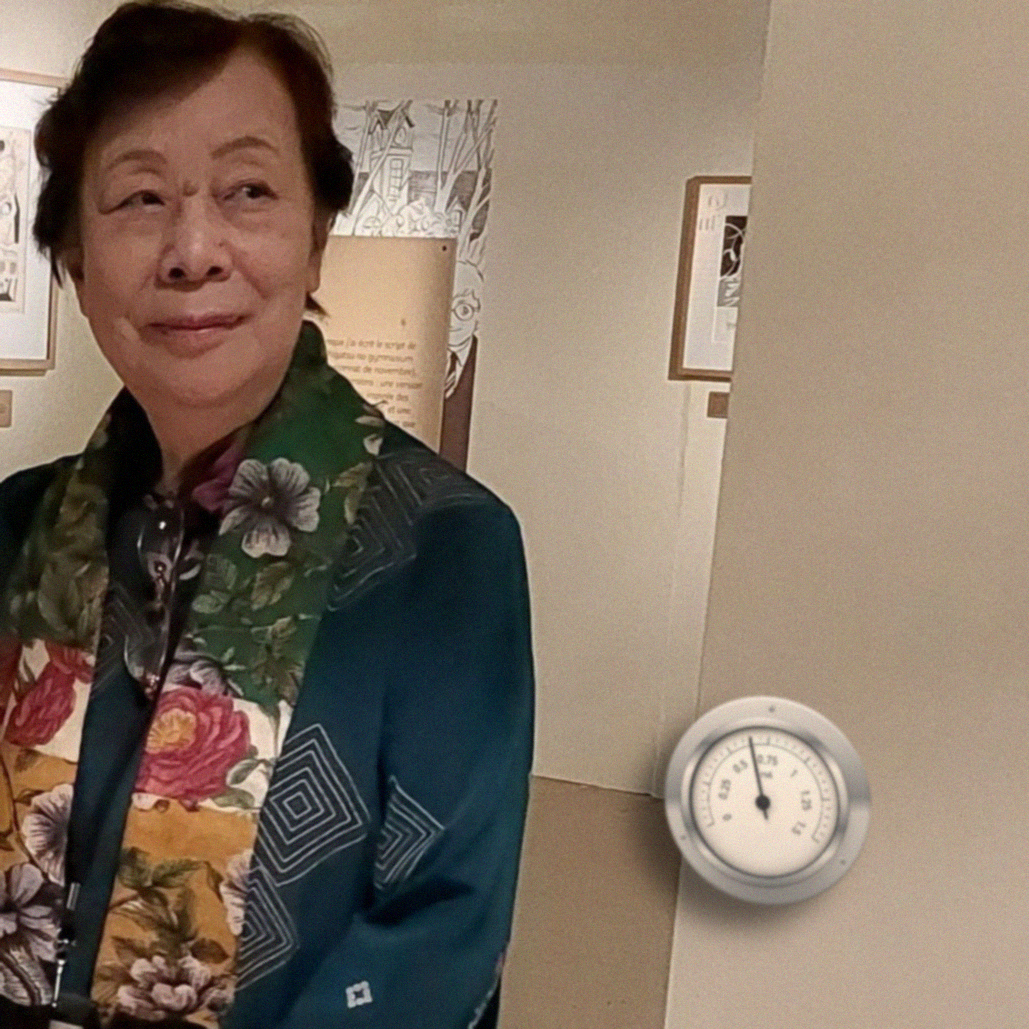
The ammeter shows 0.65 mA
